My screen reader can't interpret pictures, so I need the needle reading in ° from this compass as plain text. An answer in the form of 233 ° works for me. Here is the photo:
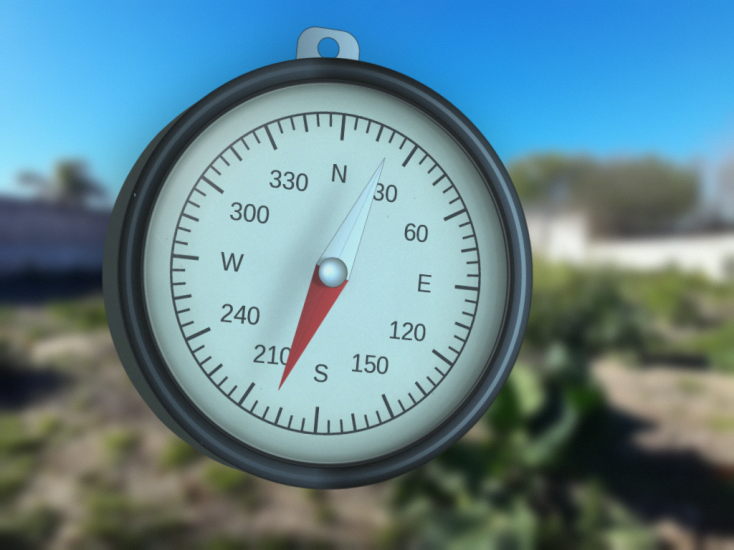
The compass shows 200 °
